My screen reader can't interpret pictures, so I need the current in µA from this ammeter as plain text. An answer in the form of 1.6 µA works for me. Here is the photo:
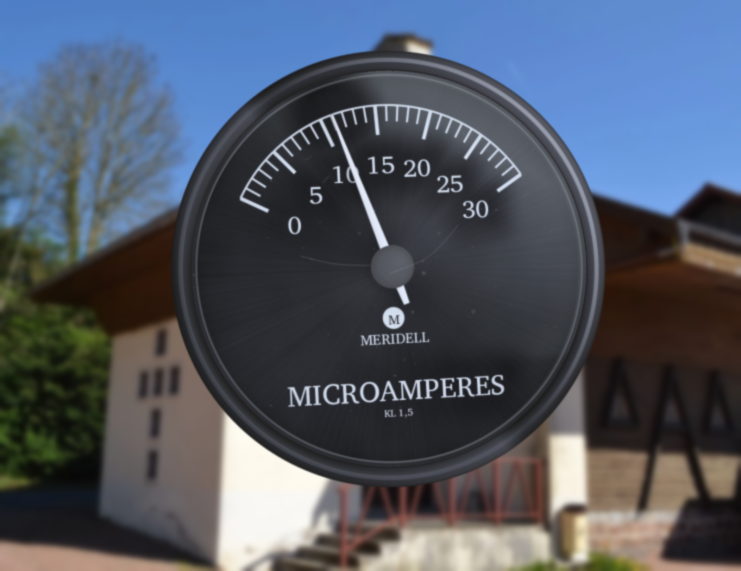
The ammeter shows 11 µA
